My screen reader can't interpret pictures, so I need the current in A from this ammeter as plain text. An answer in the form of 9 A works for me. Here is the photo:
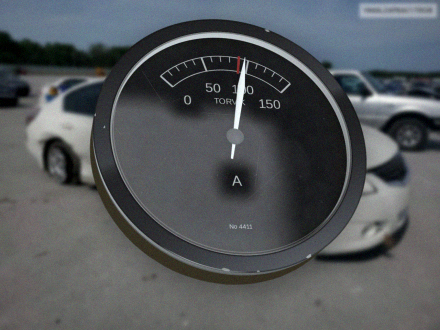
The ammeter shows 95 A
